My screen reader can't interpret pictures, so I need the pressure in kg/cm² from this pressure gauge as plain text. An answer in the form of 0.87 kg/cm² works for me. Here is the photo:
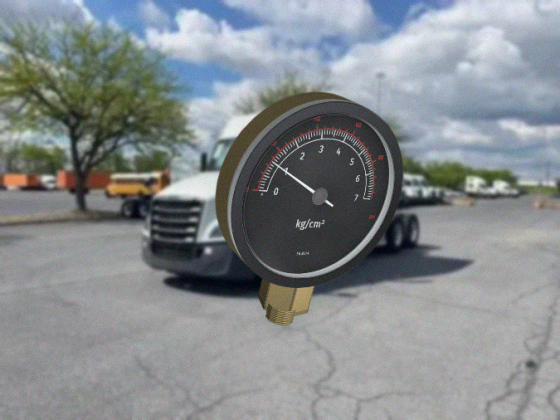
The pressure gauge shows 1 kg/cm²
